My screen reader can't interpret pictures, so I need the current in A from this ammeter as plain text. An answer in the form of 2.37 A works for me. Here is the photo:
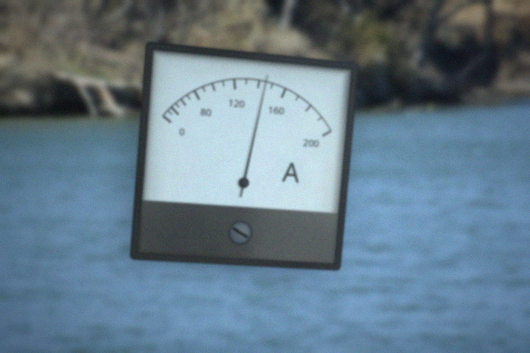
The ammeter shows 145 A
